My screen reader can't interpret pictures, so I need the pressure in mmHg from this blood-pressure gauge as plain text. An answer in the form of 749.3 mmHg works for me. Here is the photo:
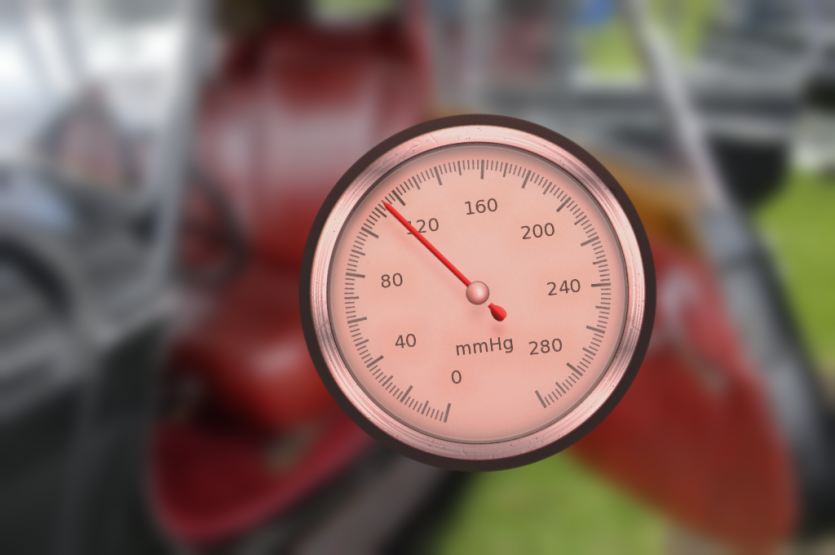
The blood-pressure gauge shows 114 mmHg
